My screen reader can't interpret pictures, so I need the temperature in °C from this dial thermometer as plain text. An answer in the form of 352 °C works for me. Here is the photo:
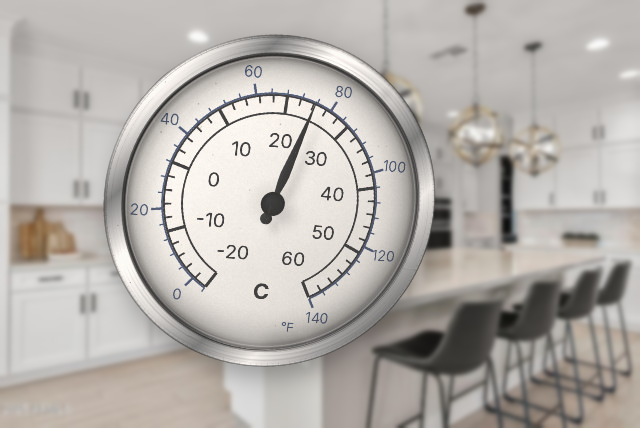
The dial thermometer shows 24 °C
